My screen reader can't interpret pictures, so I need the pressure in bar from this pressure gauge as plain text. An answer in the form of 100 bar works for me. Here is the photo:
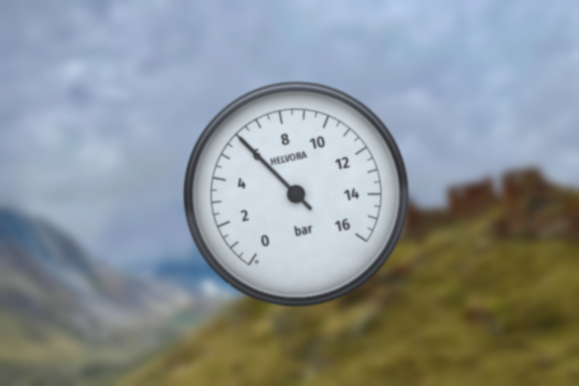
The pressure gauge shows 6 bar
